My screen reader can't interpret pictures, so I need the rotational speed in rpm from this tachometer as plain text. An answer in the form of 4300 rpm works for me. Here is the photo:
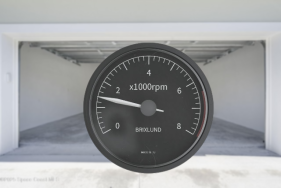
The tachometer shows 1400 rpm
